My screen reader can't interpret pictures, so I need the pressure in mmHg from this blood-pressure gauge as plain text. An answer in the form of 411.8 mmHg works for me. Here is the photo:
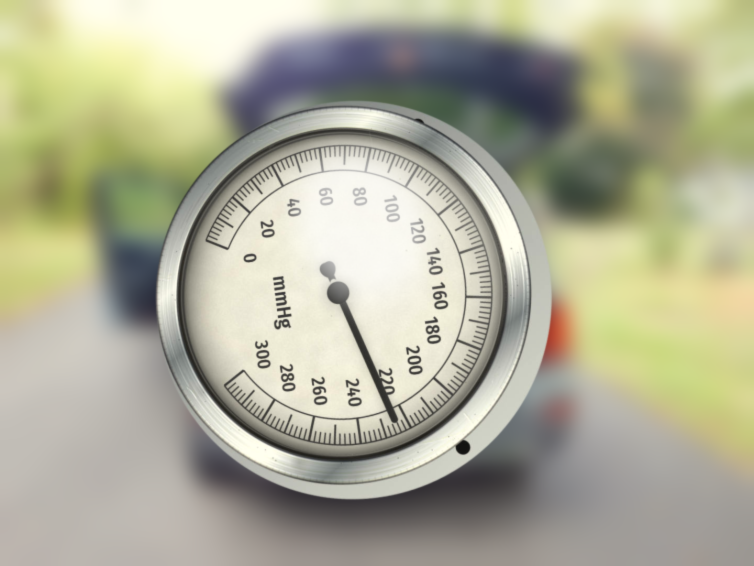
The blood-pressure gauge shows 224 mmHg
